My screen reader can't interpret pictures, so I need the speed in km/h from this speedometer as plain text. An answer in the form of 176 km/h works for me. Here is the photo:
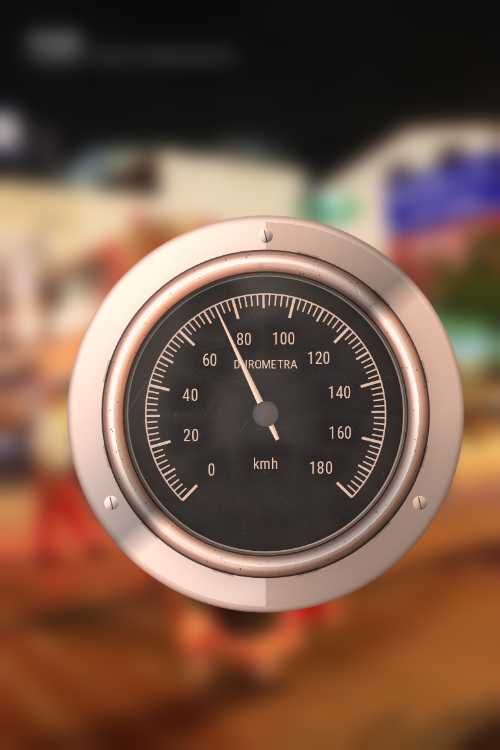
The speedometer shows 74 km/h
